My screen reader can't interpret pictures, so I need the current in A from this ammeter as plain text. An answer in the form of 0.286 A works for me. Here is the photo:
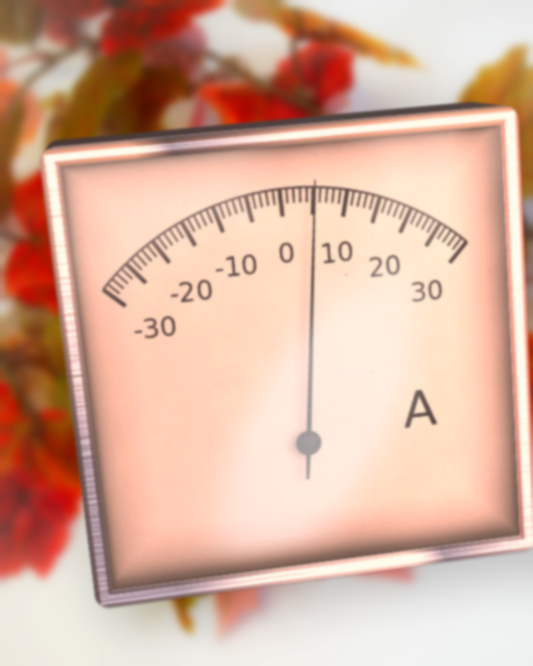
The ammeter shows 5 A
